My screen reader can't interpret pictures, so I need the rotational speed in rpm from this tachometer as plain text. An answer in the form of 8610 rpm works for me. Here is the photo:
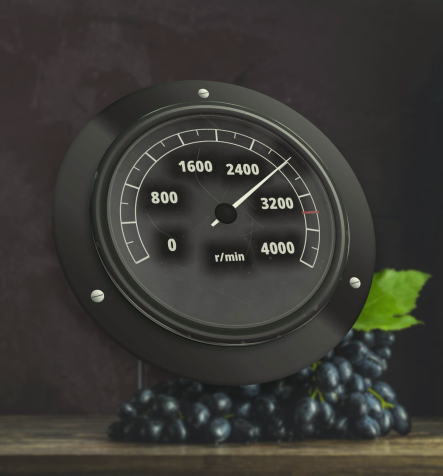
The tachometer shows 2800 rpm
